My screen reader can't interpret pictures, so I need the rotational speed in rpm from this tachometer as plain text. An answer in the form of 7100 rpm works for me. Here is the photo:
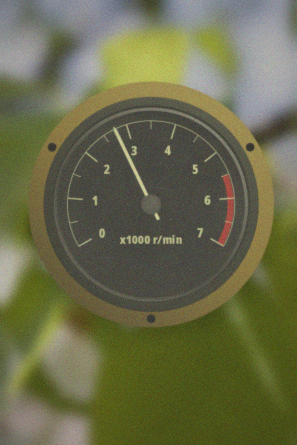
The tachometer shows 2750 rpm
